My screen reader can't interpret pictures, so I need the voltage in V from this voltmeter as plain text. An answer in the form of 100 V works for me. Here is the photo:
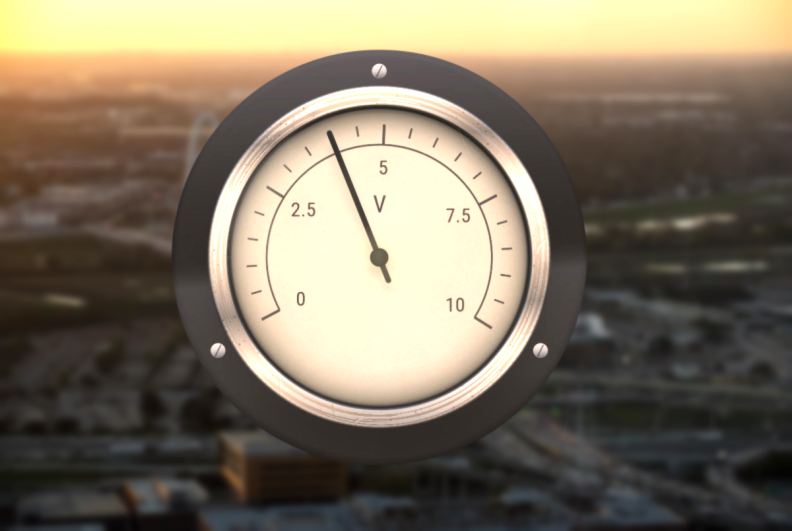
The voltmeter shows 4 V
